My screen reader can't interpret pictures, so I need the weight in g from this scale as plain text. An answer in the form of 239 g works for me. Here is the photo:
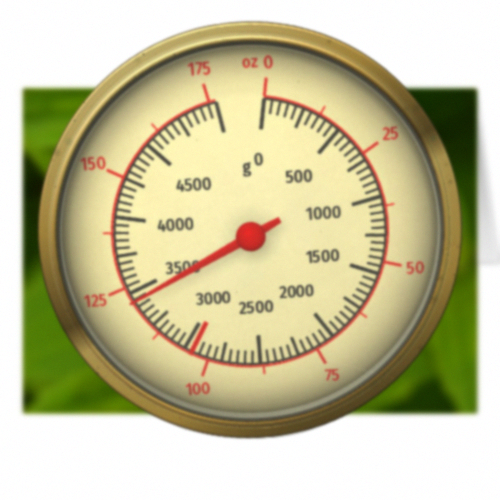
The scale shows 3450 g
